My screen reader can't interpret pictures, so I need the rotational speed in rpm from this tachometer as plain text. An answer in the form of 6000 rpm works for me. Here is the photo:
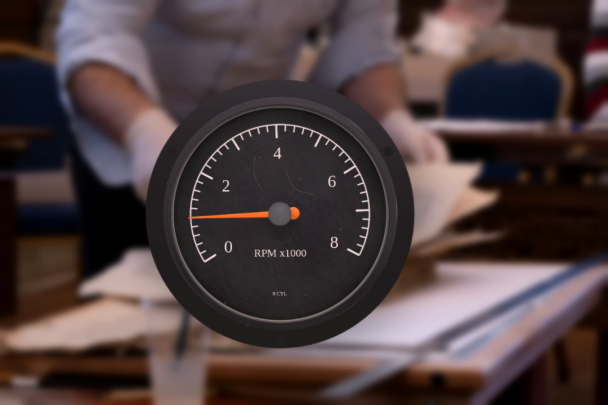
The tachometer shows 1000 rpm
